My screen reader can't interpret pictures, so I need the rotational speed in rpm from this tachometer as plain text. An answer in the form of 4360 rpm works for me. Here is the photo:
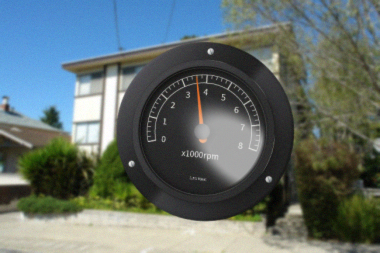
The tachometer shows 3600 rpm
